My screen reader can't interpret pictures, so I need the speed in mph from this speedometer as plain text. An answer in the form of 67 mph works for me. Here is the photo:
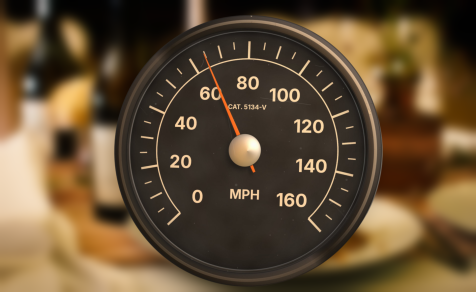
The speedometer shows 65 mph
